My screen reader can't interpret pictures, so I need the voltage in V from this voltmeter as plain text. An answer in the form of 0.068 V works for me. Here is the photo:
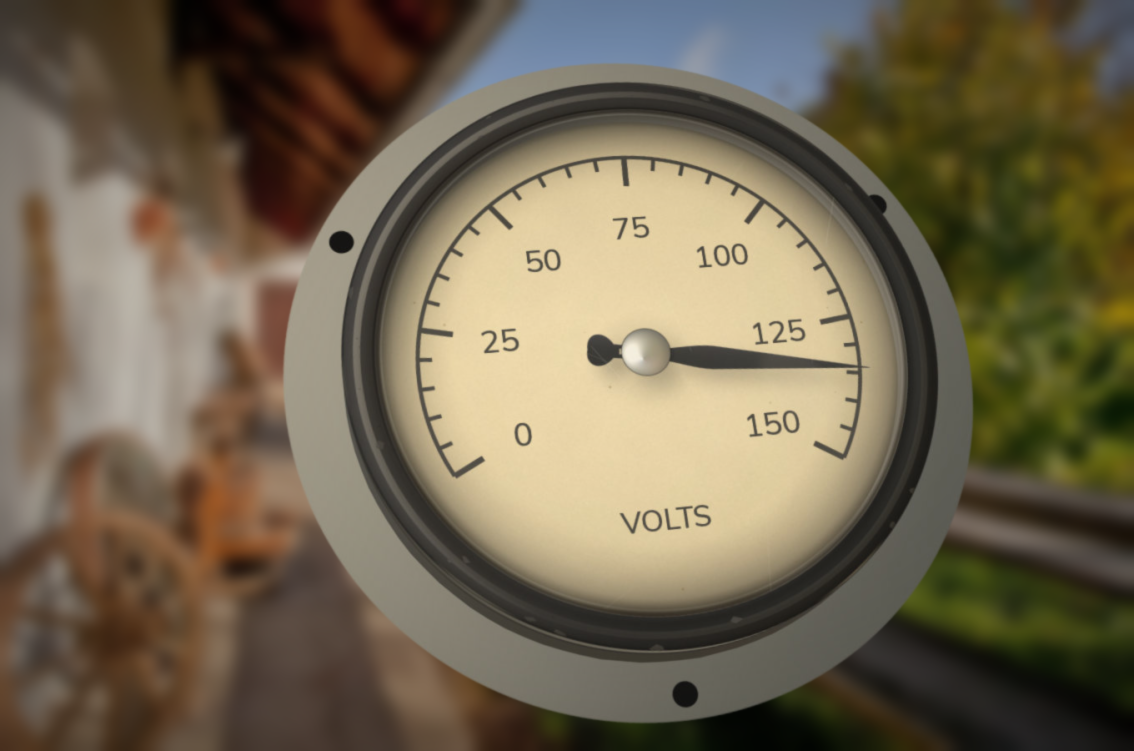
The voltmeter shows 135 V
